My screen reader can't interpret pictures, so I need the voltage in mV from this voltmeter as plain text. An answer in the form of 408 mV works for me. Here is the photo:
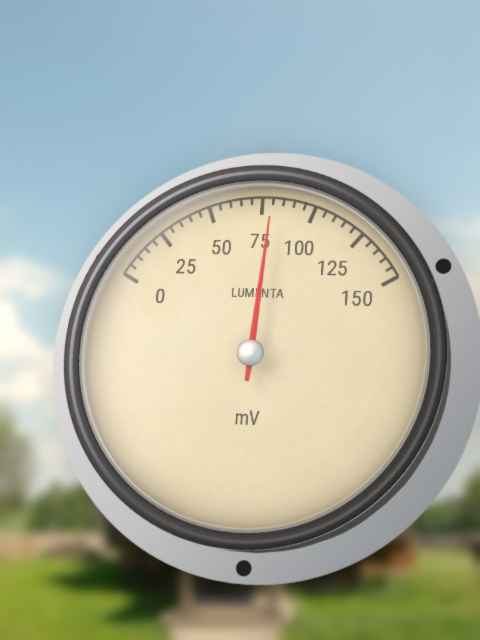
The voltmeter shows 80 mV
